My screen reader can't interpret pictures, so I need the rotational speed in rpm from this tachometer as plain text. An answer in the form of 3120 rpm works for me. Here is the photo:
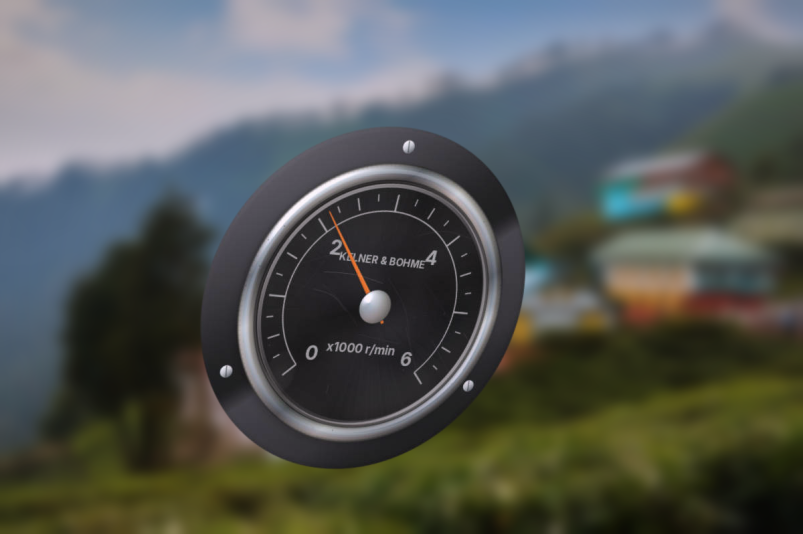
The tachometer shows 2125 rpm
